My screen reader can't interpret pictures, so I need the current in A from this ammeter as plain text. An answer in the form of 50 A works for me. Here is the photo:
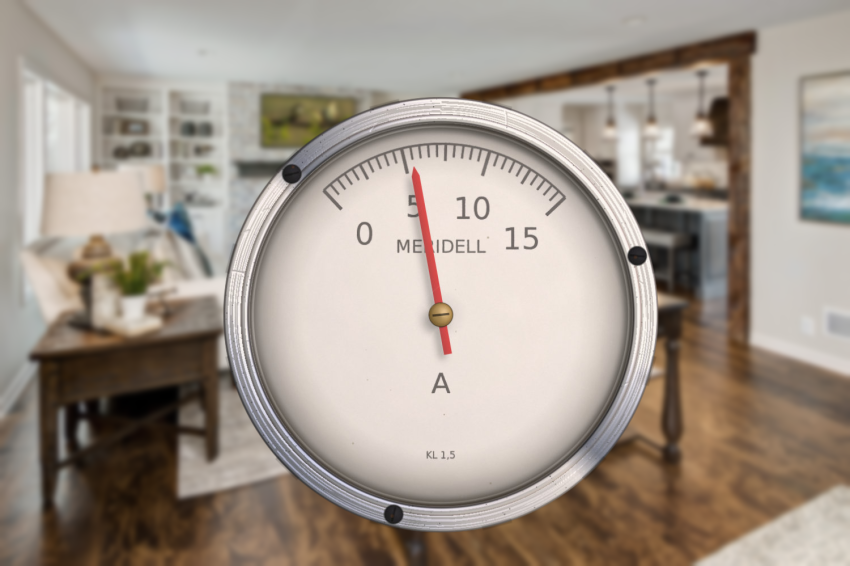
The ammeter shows 5.5 A
